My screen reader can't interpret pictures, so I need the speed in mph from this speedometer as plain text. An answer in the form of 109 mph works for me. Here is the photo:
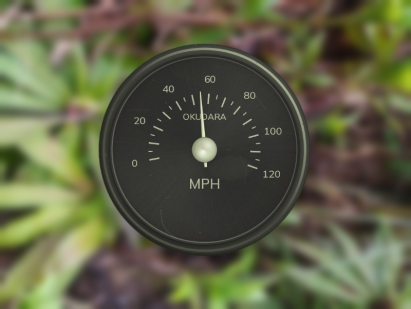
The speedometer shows 55 mph
